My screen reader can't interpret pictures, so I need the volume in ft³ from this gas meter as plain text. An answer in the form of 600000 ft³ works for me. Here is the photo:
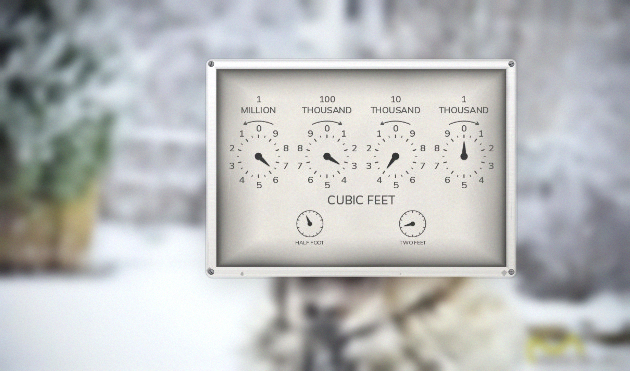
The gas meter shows 634000 ft³
